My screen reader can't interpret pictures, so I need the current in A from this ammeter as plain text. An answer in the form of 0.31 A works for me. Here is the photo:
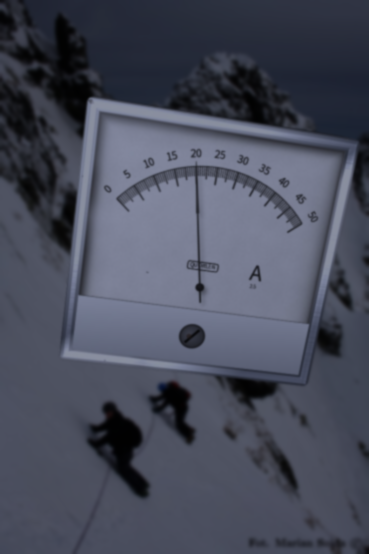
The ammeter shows 20 A
